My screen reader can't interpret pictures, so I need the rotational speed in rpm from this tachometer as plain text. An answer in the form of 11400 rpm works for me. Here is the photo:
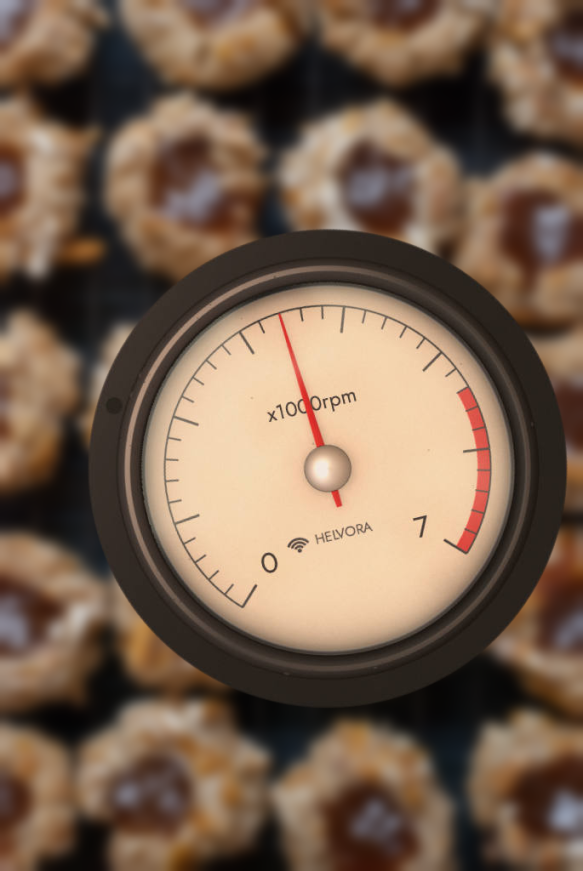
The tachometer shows 3400 rpm
